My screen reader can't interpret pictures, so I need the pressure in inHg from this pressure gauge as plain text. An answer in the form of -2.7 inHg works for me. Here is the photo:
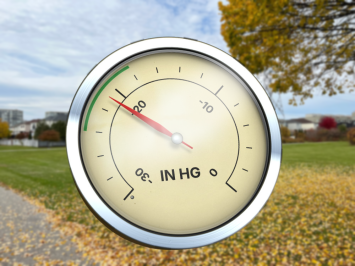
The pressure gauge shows -21 inHg
